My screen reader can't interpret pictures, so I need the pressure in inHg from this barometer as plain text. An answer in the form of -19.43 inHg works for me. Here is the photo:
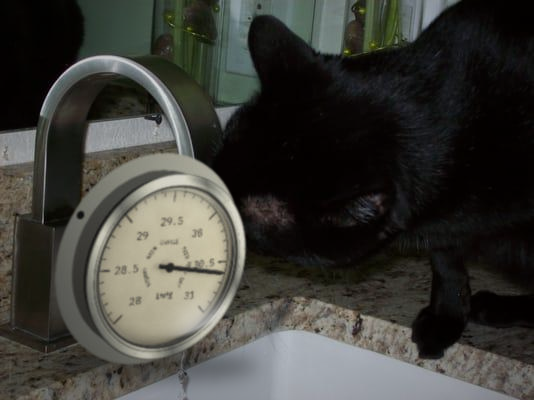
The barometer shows 30.6 inHg
